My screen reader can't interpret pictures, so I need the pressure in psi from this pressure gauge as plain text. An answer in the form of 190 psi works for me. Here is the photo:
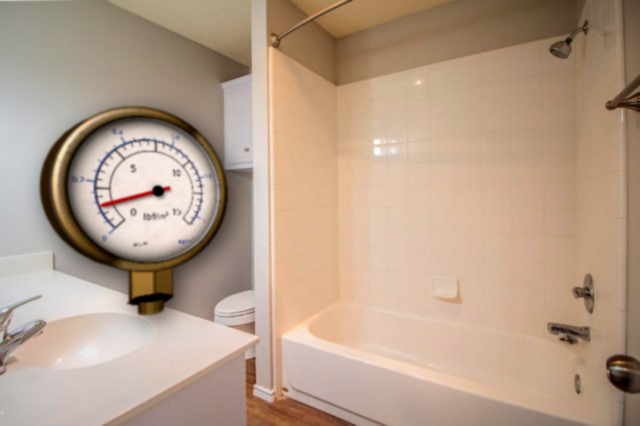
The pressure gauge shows 1.5 psi
